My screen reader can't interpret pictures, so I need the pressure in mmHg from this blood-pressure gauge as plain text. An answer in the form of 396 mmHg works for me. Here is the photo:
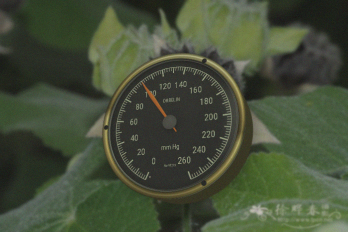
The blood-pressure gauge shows 100 mmHg
